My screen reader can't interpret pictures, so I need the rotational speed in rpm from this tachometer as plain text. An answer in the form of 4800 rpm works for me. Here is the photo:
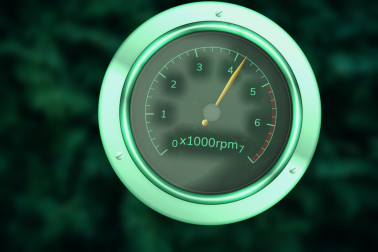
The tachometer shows 4200 rpm
